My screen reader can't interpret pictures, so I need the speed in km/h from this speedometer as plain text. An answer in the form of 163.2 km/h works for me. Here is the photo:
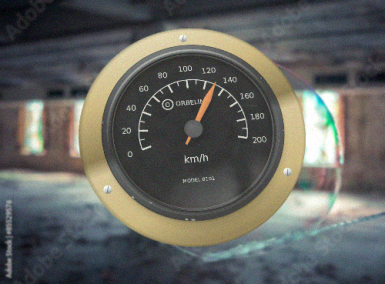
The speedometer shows 130 km/h
